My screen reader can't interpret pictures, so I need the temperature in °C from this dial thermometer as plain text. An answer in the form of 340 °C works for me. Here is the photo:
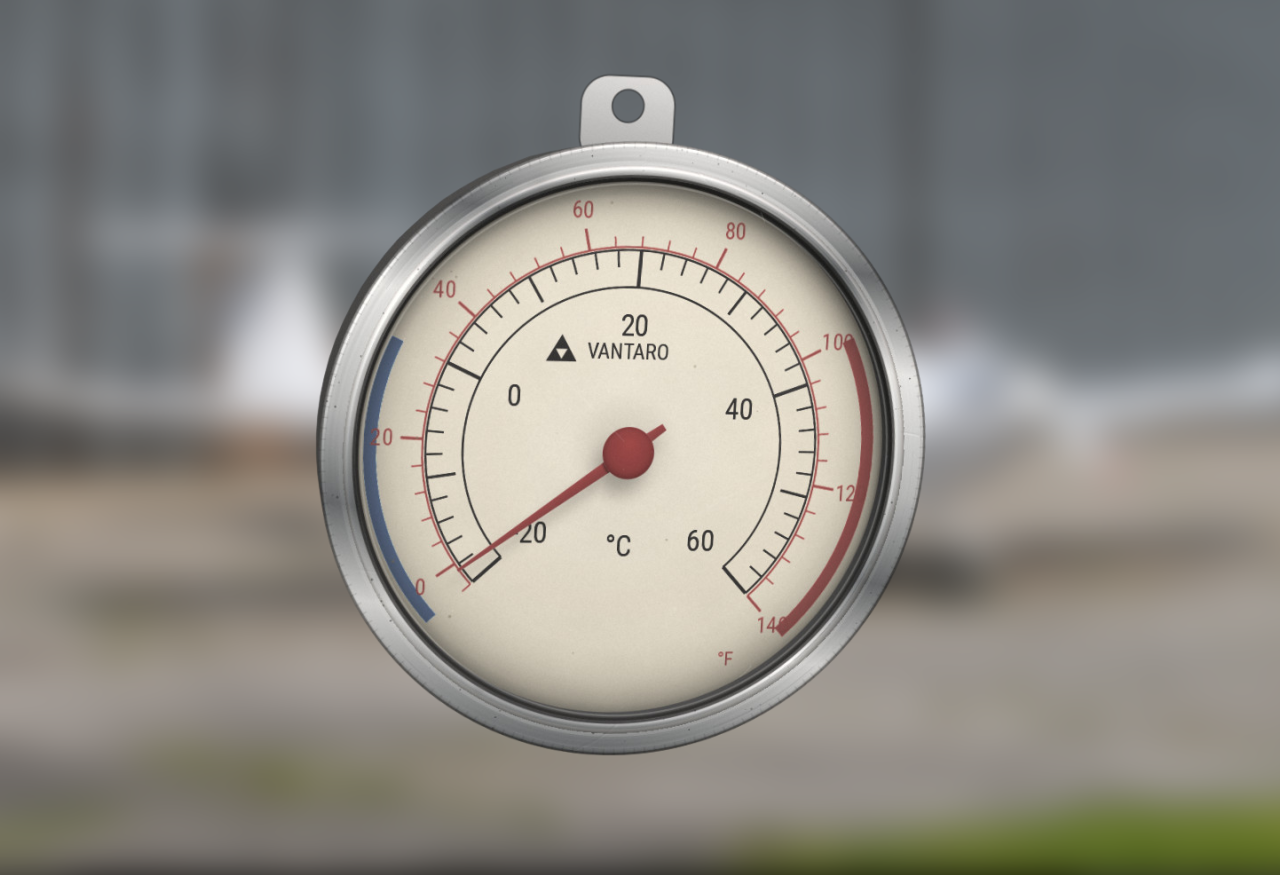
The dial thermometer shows -18 °C
